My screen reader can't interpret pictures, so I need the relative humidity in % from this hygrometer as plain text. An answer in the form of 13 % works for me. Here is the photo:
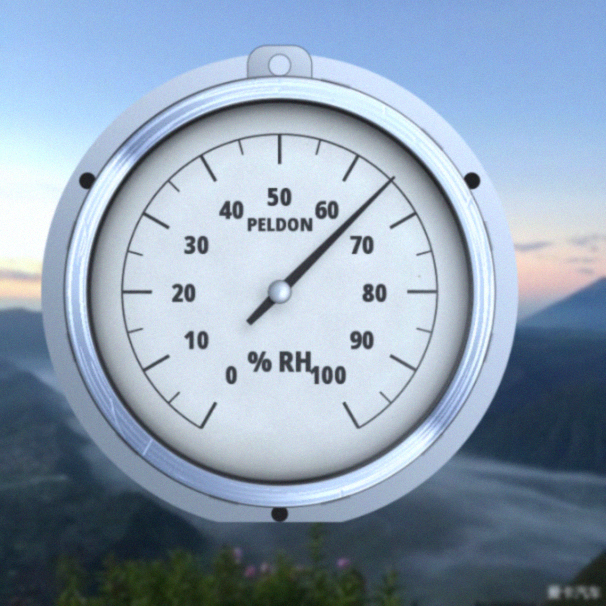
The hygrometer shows 65 %
